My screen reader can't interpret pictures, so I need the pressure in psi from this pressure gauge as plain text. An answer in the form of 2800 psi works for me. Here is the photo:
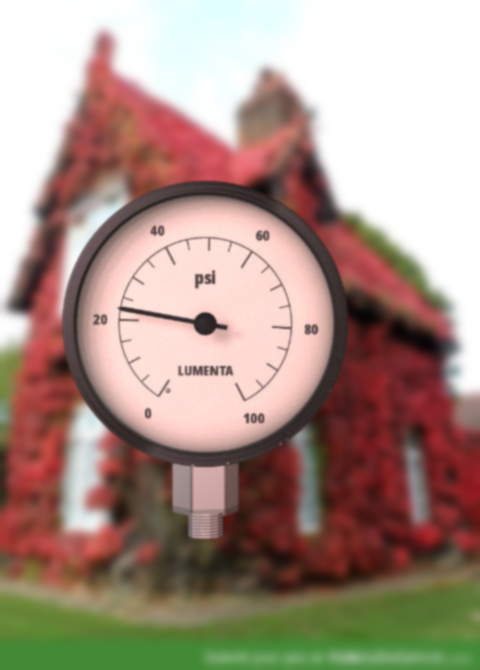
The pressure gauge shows 22.5 psi
